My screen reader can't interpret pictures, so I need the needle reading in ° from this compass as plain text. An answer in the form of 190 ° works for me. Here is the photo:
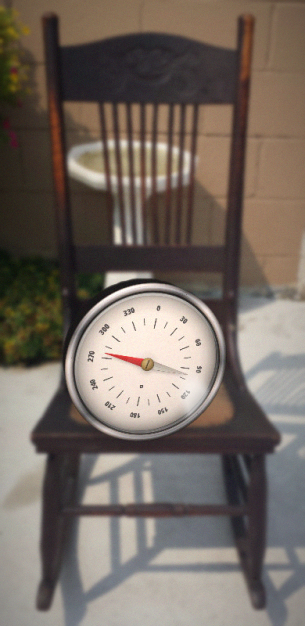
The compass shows 277.5 °
